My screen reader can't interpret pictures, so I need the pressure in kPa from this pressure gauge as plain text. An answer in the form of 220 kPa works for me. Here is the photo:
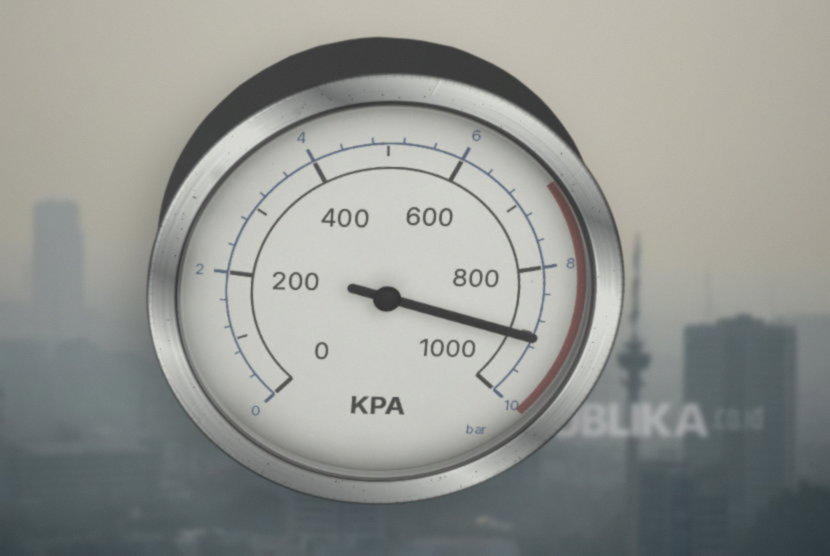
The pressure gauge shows 900 kPa
